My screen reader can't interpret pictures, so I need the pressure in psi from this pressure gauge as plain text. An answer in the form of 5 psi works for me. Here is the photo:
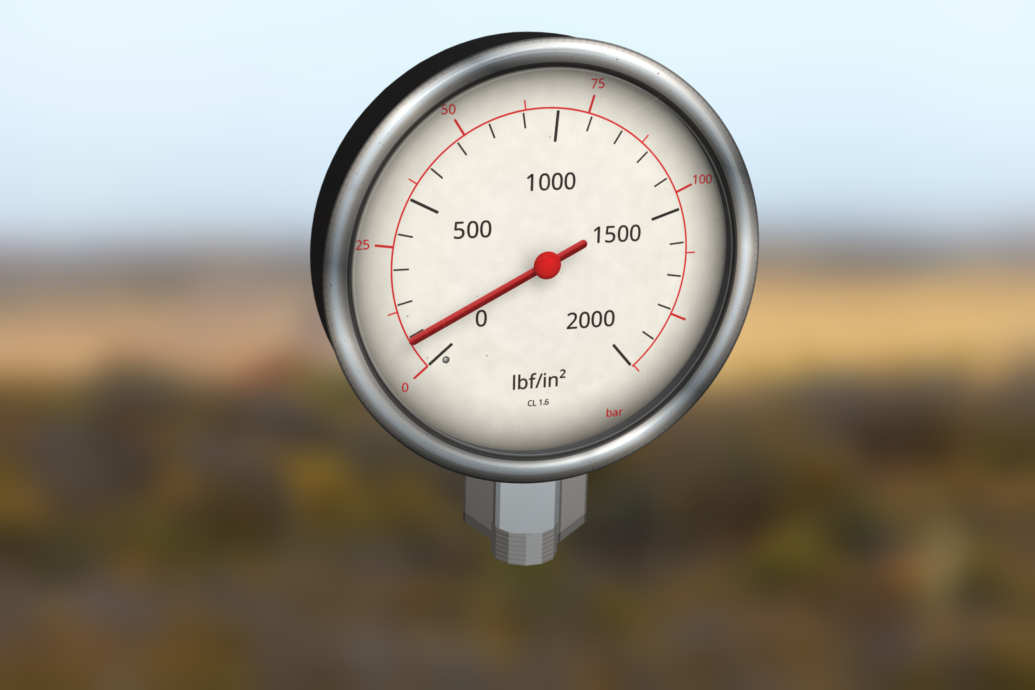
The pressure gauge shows 100 psi
